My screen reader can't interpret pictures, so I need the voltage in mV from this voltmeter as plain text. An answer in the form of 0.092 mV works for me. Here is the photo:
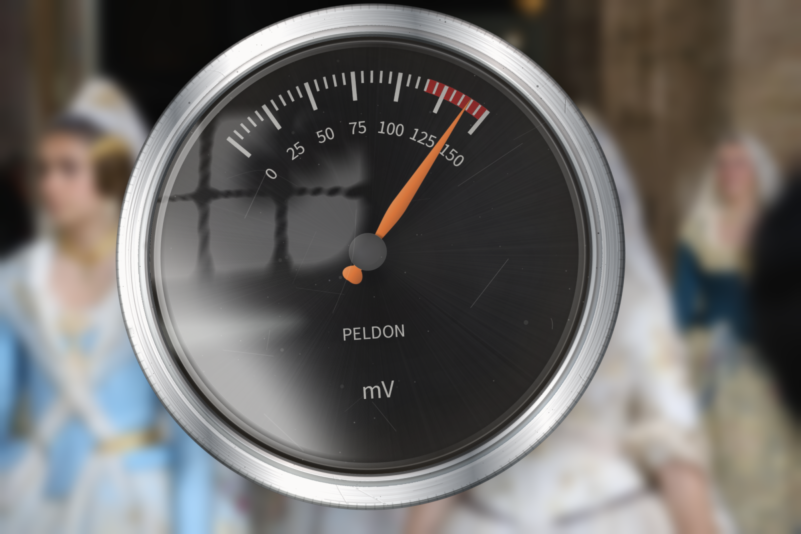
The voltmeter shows 140 mV
